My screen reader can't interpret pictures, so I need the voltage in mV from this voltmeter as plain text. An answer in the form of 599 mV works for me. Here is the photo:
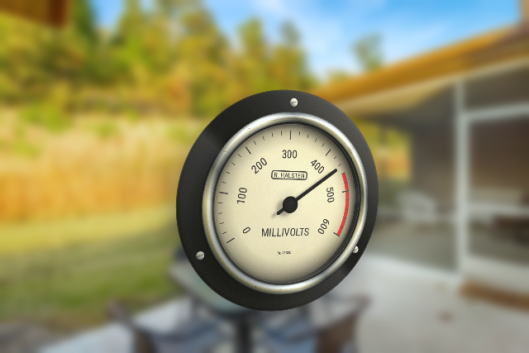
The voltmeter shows 440 mV
